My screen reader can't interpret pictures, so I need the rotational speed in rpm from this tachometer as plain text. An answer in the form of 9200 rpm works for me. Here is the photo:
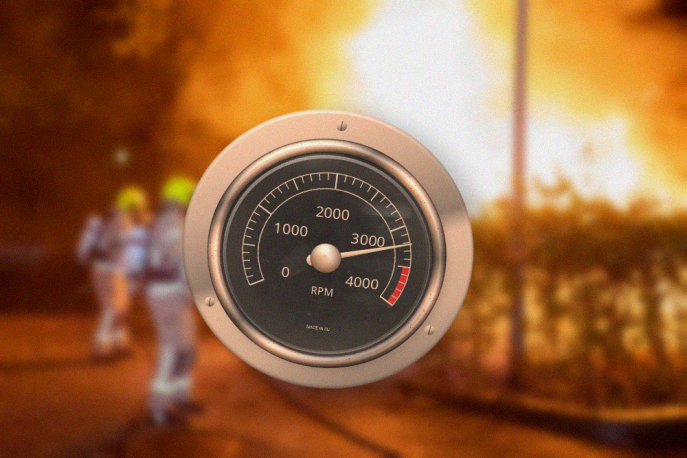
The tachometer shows 3200 rpm
